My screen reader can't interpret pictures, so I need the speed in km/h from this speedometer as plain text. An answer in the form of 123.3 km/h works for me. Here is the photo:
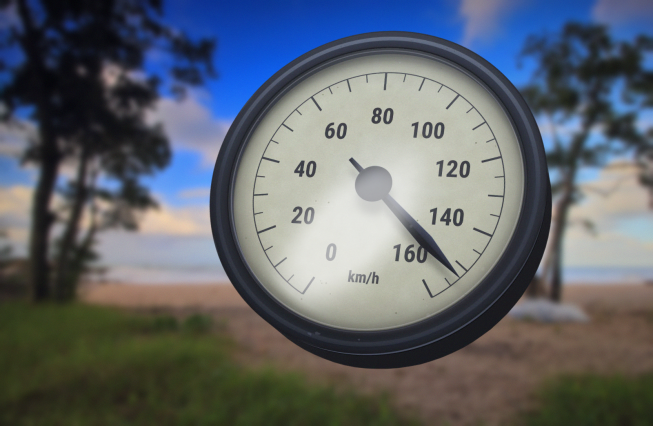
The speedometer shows 152.5 km/h
